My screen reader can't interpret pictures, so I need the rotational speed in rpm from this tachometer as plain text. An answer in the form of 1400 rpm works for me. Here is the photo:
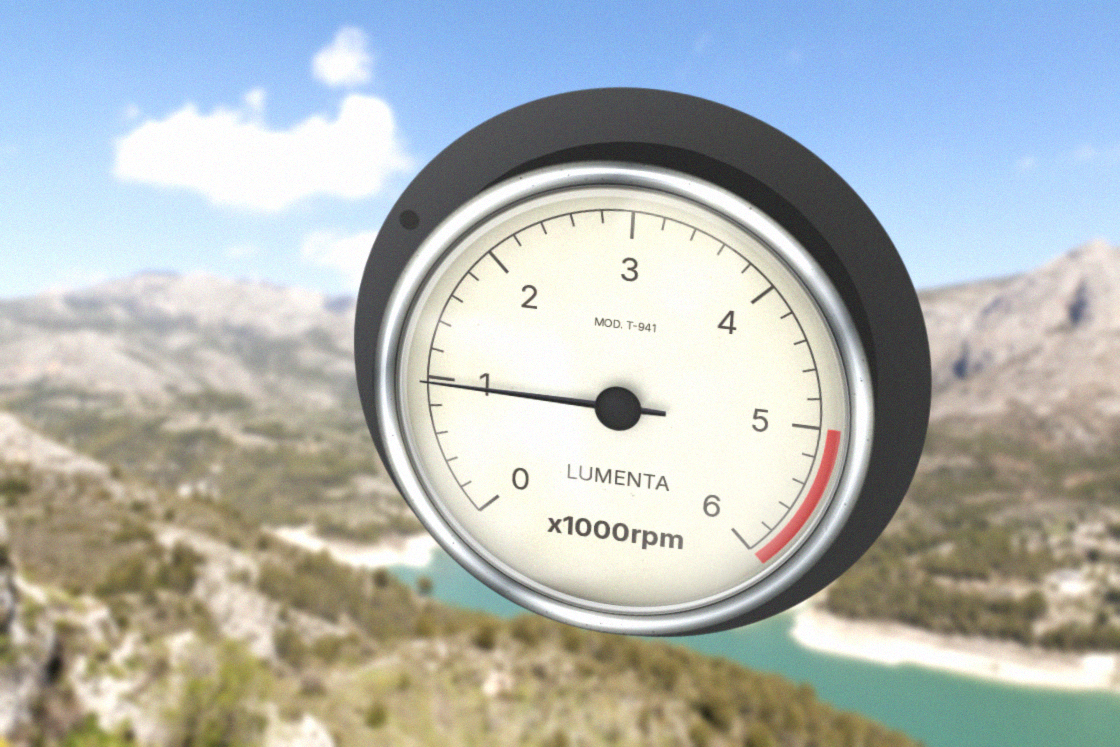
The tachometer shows 1000 rpm
